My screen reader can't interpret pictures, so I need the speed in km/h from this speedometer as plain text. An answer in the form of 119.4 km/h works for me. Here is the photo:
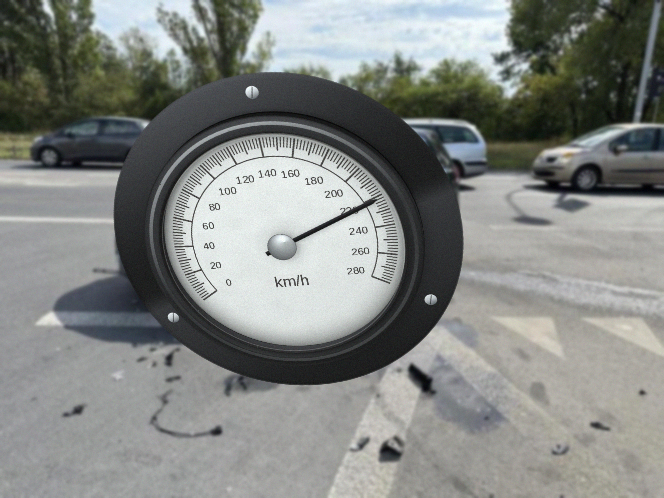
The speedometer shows 220 km/h
